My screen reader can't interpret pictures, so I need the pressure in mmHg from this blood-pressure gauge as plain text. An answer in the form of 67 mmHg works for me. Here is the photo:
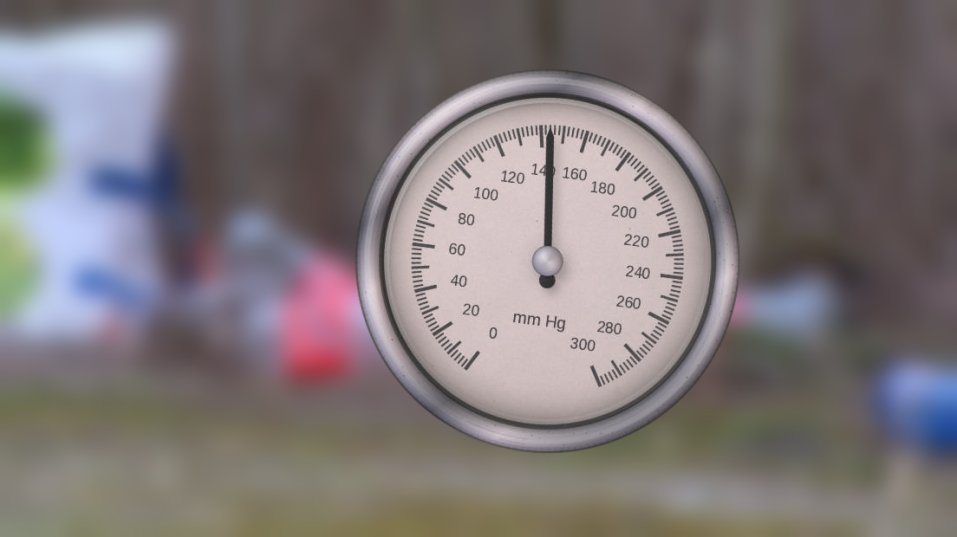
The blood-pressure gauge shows 144 mmHg
